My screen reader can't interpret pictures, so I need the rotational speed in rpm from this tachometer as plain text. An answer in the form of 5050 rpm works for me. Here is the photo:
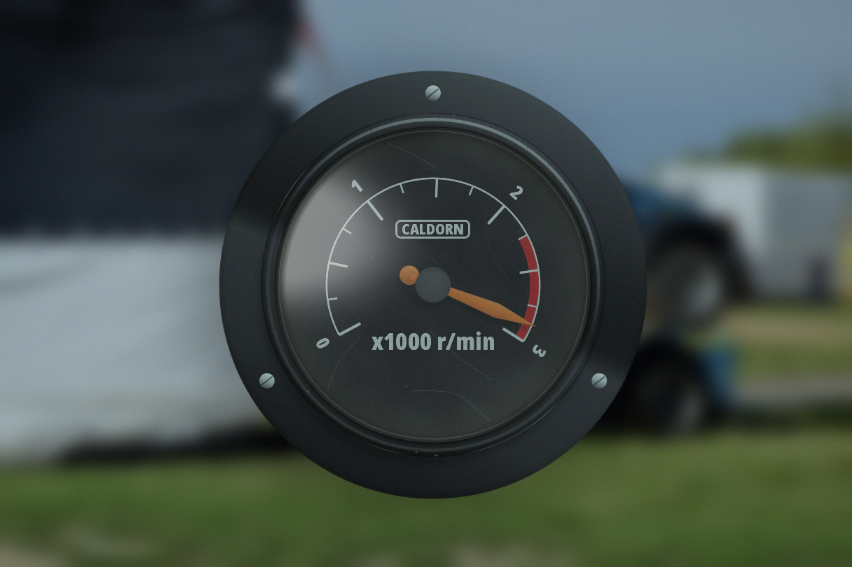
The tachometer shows 2875 rpm
